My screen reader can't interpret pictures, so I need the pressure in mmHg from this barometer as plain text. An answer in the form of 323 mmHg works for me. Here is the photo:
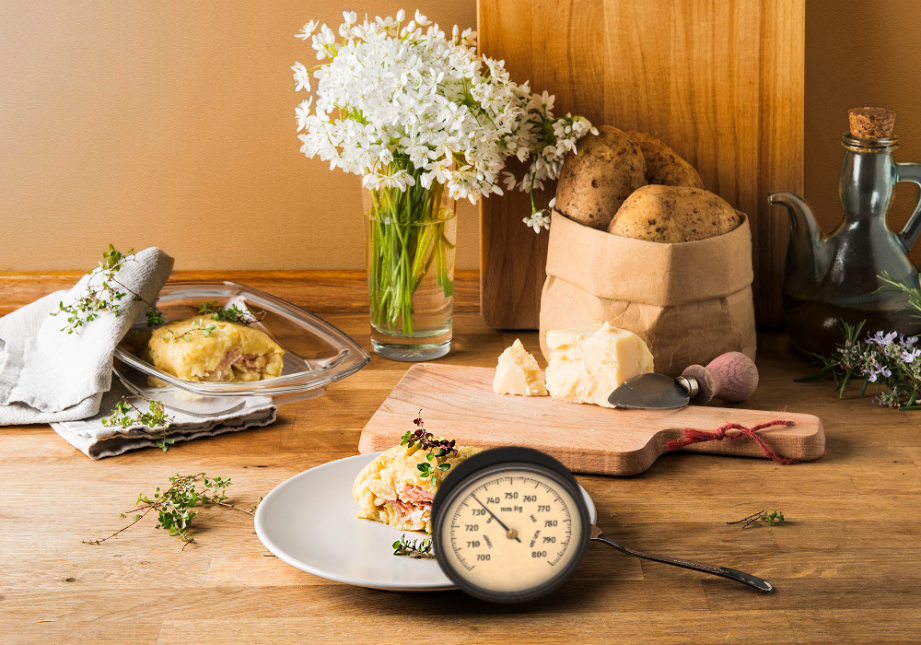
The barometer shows 735 mmHg
